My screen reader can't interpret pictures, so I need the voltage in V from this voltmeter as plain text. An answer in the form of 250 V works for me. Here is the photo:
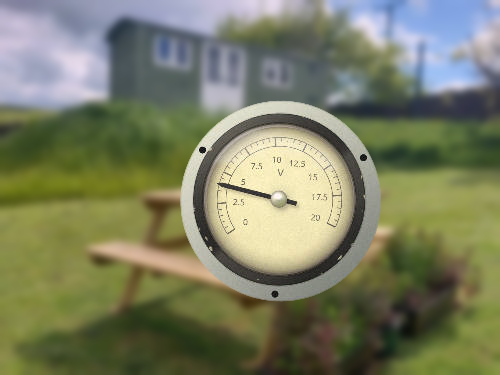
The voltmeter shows 4 V
